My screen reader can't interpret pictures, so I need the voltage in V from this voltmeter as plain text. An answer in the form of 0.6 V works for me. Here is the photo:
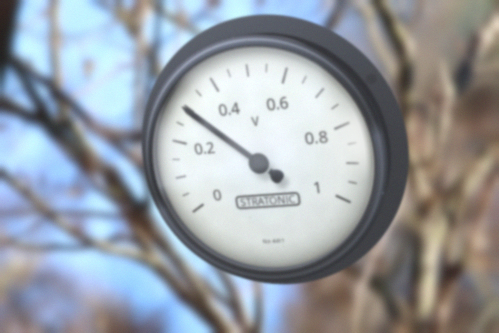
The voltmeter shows 0.3 V
